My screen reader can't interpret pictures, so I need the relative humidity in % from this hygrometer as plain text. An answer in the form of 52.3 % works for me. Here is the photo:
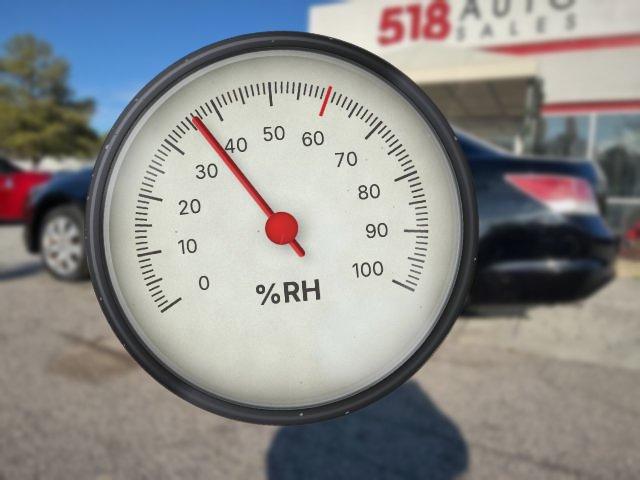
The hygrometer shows 36 %
